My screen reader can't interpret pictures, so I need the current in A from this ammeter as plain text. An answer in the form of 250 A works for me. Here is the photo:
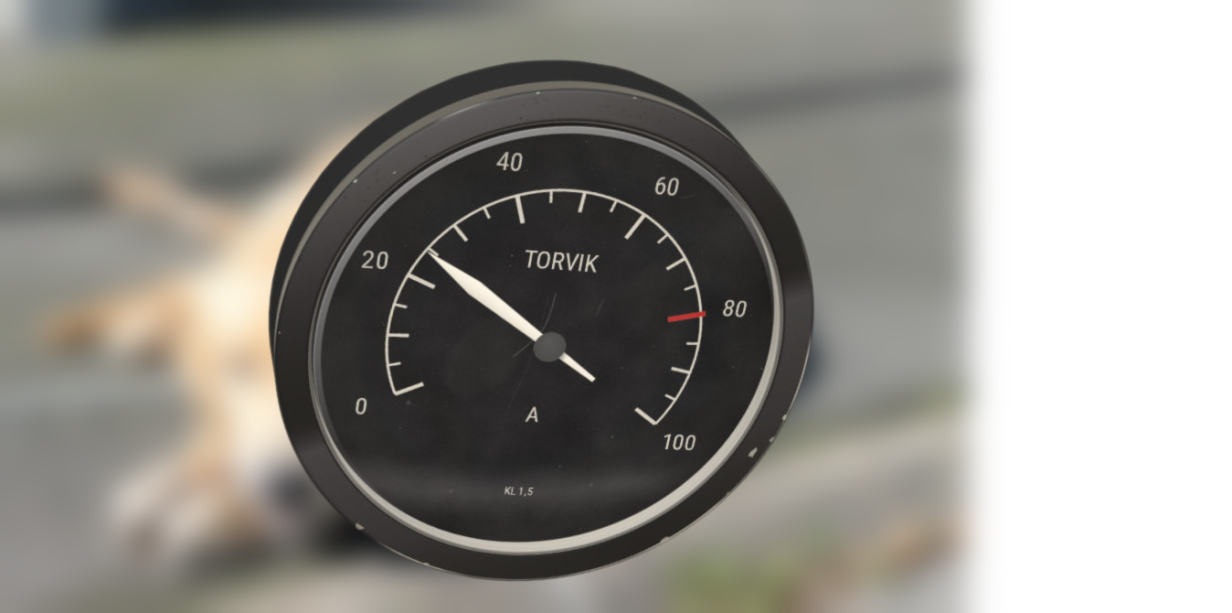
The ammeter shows 25 A
